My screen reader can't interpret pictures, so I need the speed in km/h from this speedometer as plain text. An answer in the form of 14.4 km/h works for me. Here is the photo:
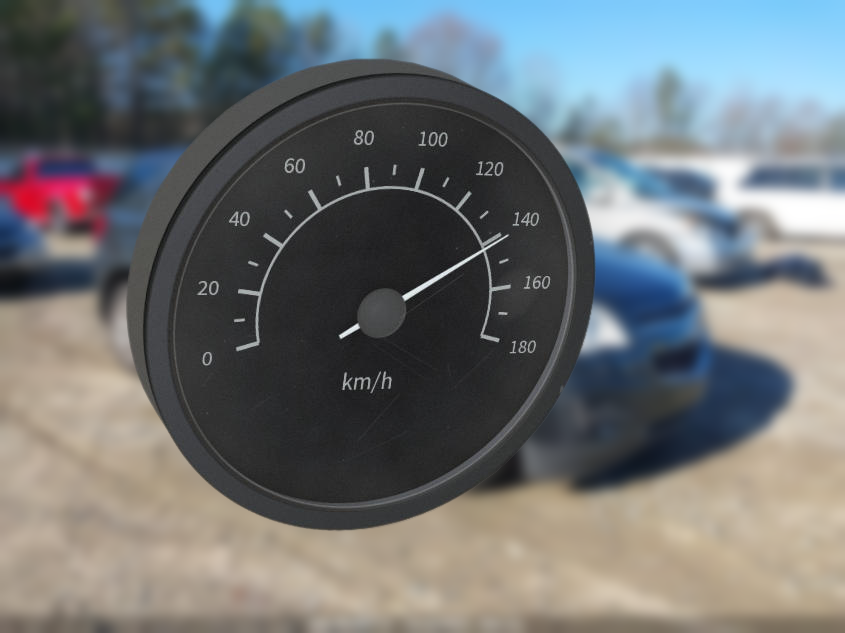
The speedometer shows 140 km/h
